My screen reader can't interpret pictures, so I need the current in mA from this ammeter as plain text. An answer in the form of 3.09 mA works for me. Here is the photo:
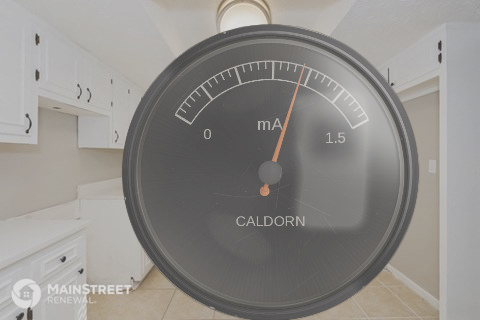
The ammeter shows 0.95 mA
